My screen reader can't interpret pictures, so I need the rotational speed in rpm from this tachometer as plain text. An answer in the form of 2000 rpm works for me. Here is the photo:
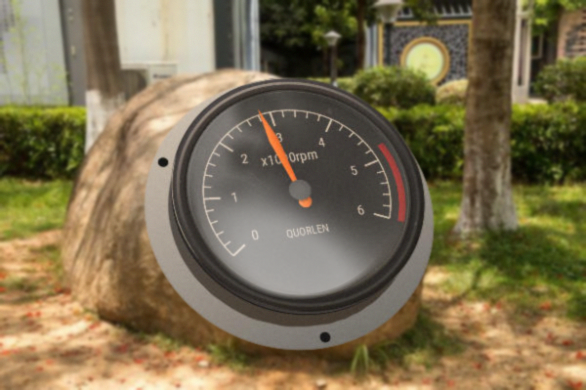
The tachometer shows 2800 rpm
